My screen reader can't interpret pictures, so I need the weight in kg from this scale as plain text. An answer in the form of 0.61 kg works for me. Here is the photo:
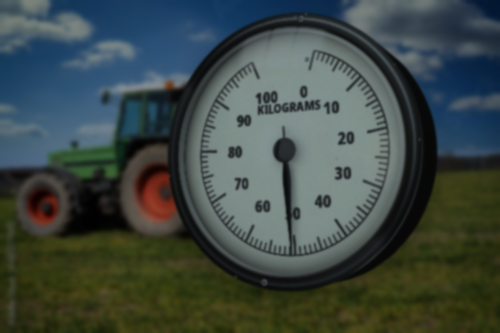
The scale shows 50 kg
